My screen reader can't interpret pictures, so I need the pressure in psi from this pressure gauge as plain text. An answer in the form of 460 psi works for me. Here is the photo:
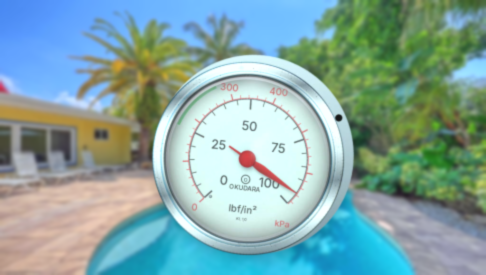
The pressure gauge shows 95 psi
